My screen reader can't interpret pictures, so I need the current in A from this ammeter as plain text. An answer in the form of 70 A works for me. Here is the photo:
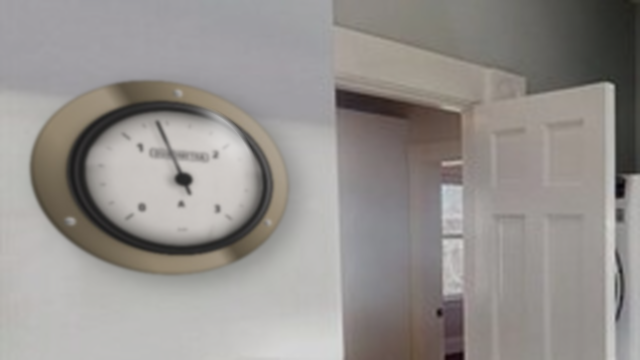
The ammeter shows 1.3 A
